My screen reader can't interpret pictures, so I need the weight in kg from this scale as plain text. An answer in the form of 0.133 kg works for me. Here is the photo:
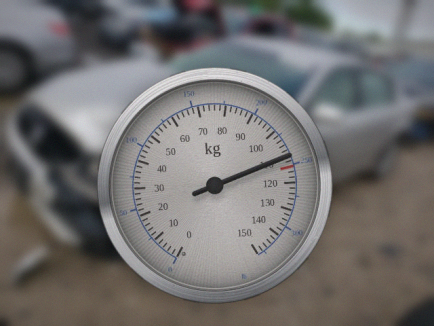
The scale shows 110 kg
